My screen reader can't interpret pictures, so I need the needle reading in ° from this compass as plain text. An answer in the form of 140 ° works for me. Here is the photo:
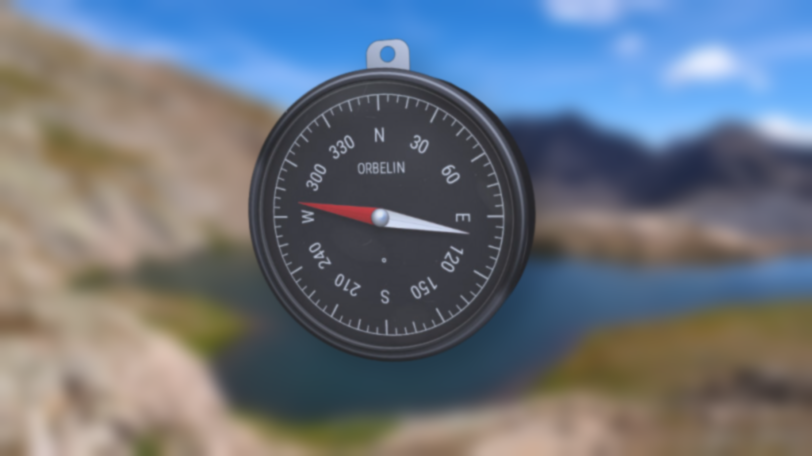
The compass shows 280 °
